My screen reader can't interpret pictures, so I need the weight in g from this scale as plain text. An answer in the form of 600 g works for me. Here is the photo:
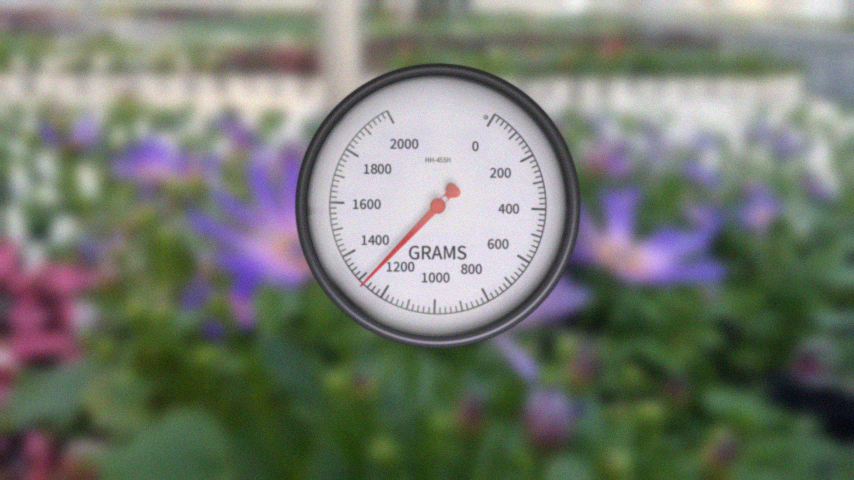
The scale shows 1280 g
